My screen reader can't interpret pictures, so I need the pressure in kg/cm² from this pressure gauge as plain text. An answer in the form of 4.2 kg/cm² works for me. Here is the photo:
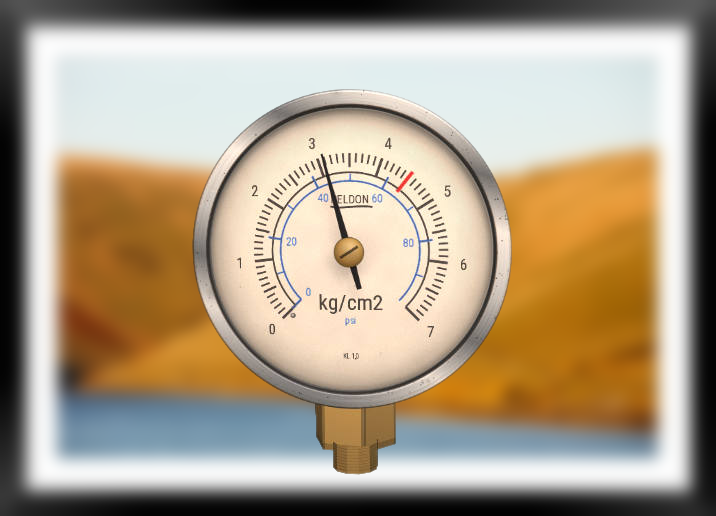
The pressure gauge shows 3.1 kg/cm²
